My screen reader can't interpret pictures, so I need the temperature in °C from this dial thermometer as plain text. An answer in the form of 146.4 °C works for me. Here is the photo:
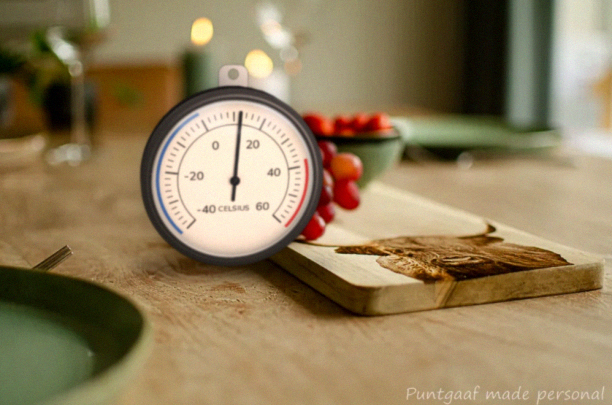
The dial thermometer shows 12 °C
